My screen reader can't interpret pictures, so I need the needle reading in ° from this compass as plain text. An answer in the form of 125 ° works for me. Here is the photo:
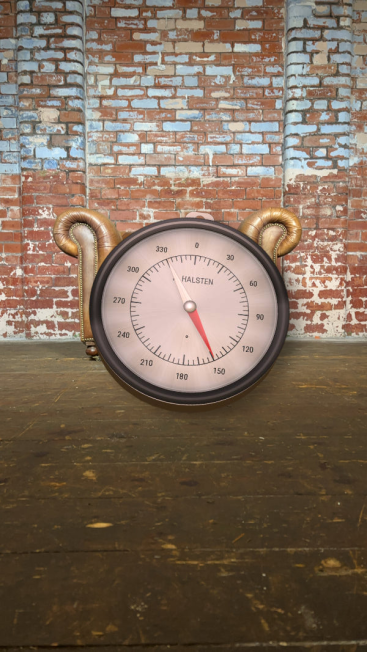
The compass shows 150 °
